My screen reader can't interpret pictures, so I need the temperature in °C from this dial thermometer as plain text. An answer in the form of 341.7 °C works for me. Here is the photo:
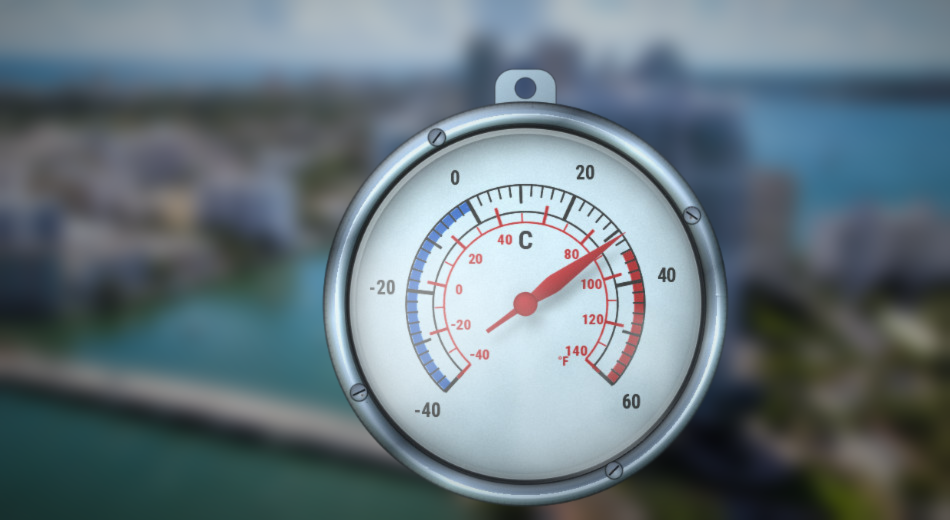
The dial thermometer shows 31 °C
